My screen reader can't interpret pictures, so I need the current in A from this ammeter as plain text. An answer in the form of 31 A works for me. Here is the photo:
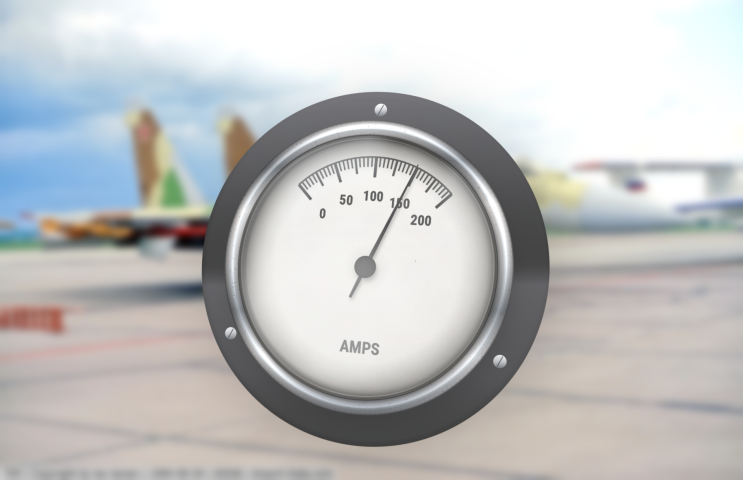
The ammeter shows 150 A
